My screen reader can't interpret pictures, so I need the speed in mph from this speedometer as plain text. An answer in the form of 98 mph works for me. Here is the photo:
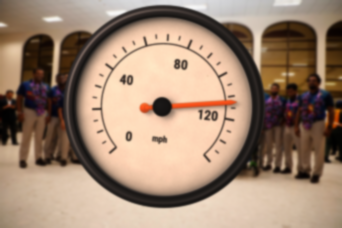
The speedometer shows 112.5 mph
